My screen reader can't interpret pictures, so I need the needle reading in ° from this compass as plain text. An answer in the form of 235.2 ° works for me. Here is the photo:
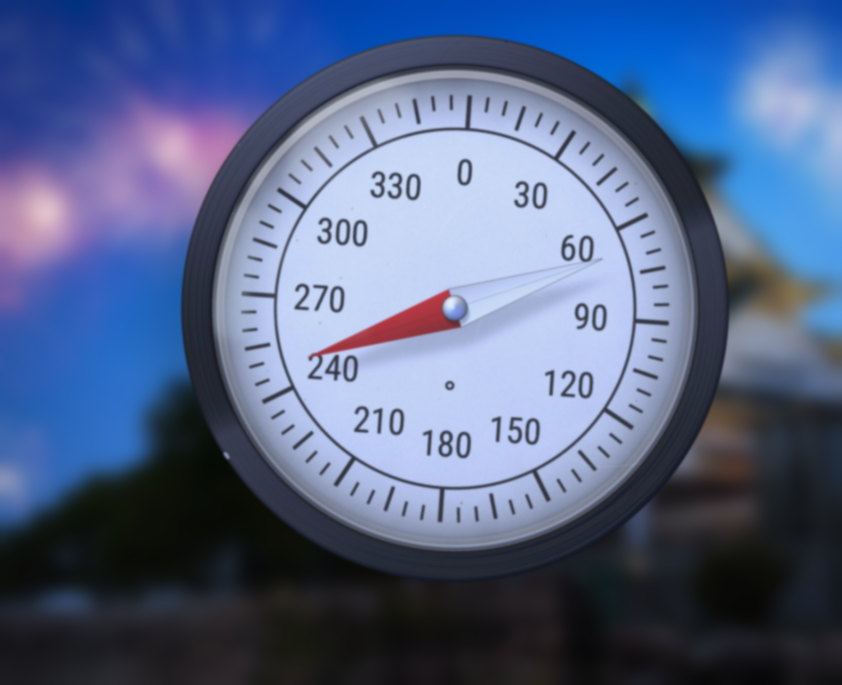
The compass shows 247.5 °
